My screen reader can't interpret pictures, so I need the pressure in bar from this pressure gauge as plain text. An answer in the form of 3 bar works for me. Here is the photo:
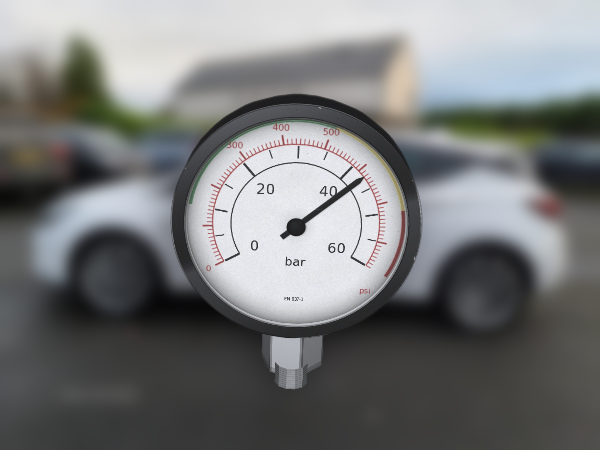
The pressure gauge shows 42.5 bar
